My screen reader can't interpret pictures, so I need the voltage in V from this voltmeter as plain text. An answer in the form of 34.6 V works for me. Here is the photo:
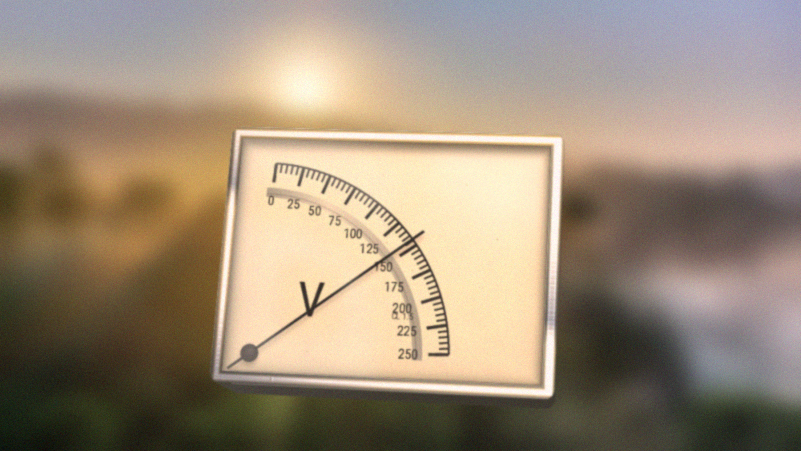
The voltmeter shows 145 V
